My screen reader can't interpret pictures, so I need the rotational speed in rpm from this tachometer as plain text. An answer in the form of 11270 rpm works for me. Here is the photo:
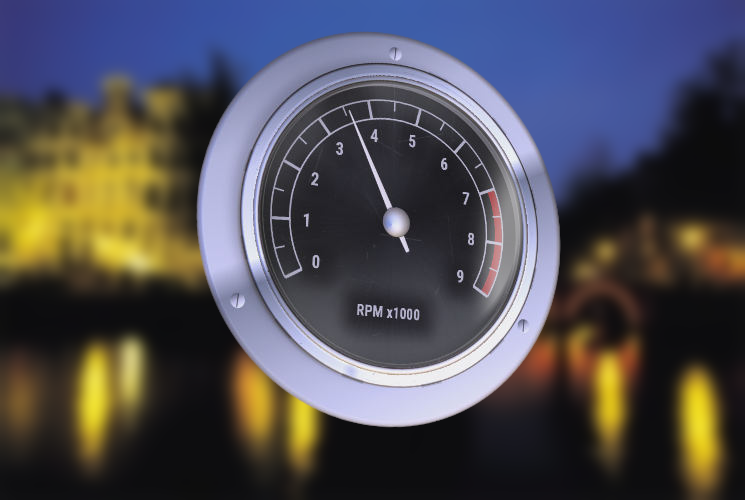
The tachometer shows 3500 rpm
